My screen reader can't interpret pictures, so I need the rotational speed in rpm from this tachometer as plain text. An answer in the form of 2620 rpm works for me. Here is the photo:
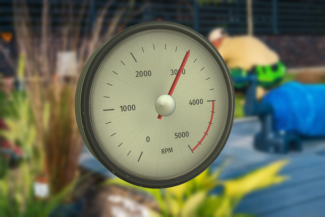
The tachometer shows 3000 rpm
